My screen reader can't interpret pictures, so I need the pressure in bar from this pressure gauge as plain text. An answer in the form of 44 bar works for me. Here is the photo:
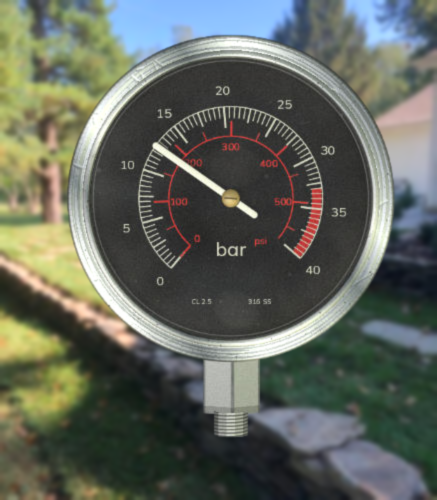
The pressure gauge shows 12.5 bar
